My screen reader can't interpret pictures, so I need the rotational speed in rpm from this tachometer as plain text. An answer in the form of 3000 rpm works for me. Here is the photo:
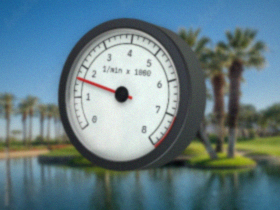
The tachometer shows 1600 rpm
